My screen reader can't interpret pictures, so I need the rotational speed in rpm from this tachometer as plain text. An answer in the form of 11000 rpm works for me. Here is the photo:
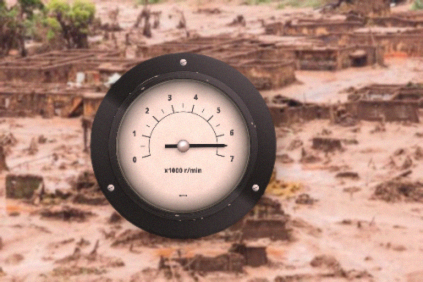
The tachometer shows 6500 rpm
